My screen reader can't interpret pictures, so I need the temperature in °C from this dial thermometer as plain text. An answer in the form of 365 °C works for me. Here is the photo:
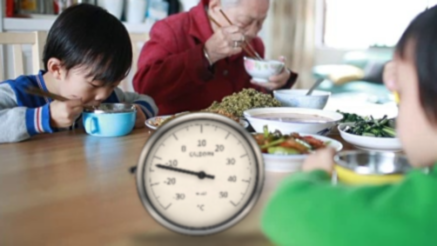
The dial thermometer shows -12.5 °C
